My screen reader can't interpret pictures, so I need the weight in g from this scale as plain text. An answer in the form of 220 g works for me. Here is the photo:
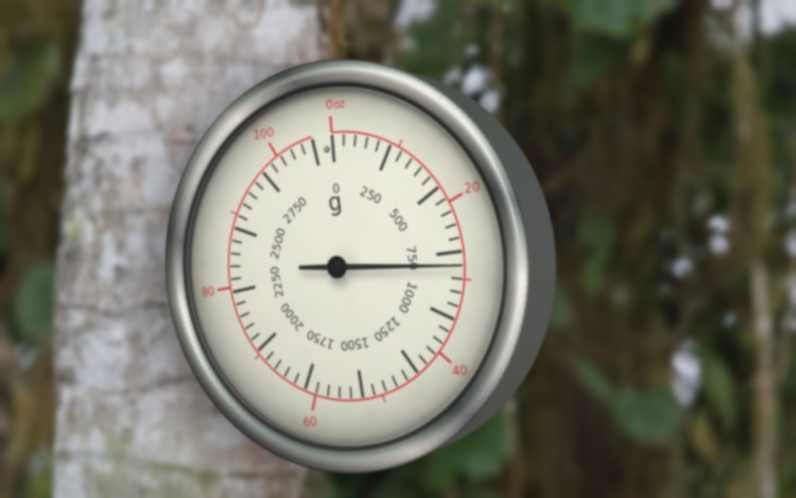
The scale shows 800 g
